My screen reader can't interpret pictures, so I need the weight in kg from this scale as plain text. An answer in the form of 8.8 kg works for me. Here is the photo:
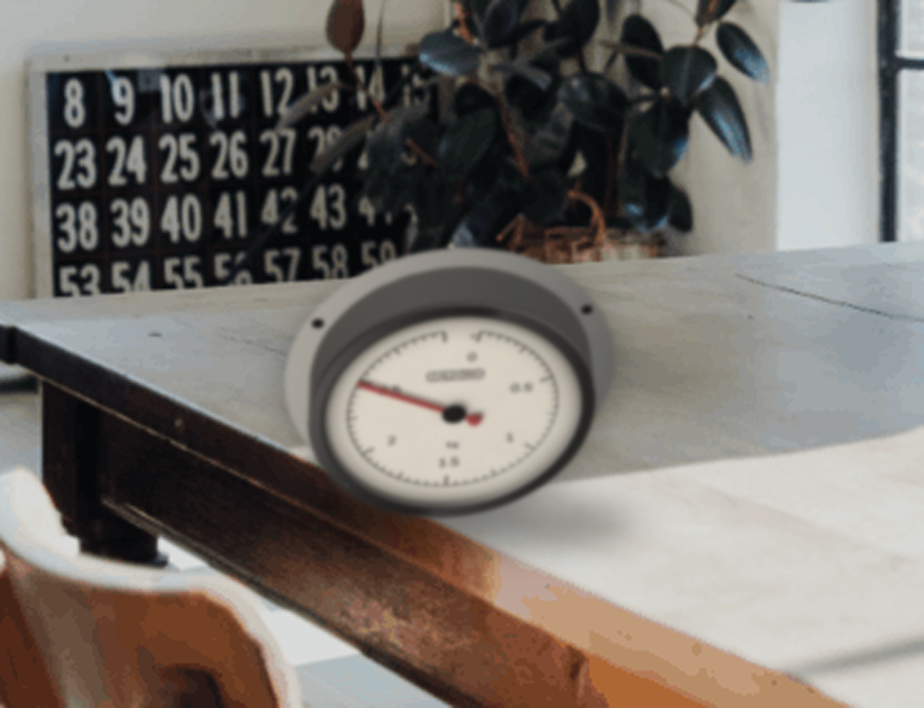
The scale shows 2.5 kg
